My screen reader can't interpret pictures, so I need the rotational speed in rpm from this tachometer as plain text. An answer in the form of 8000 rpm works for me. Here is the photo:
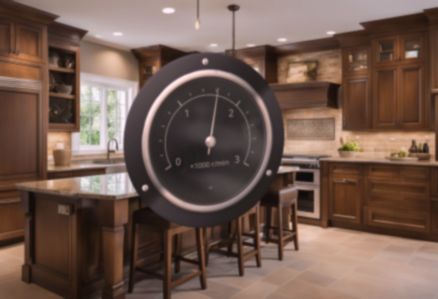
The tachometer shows 1600 rpm
